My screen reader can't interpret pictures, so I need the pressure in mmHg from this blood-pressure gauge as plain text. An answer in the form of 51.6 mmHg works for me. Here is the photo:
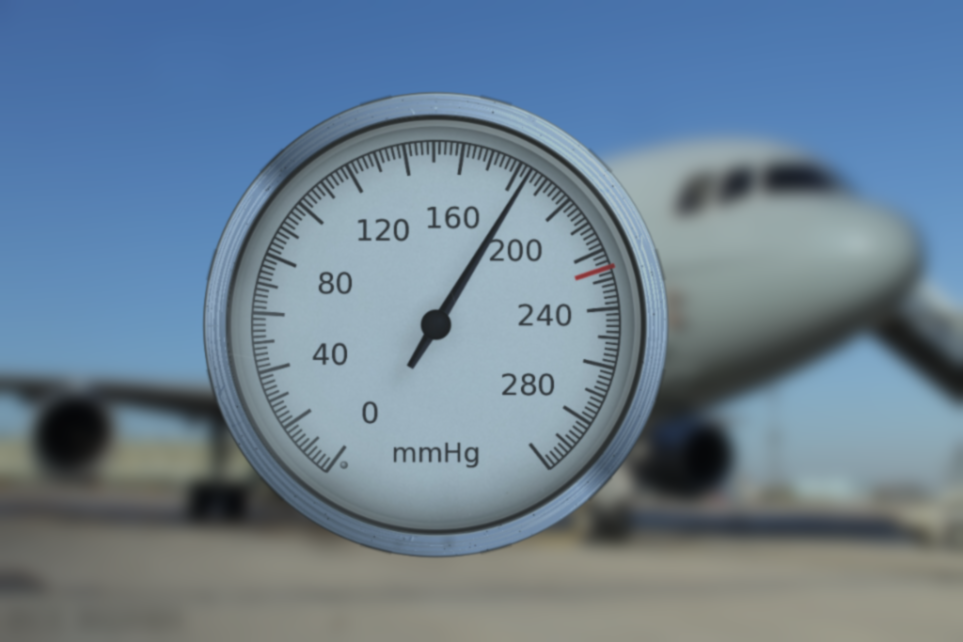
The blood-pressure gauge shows 184 mmHg
